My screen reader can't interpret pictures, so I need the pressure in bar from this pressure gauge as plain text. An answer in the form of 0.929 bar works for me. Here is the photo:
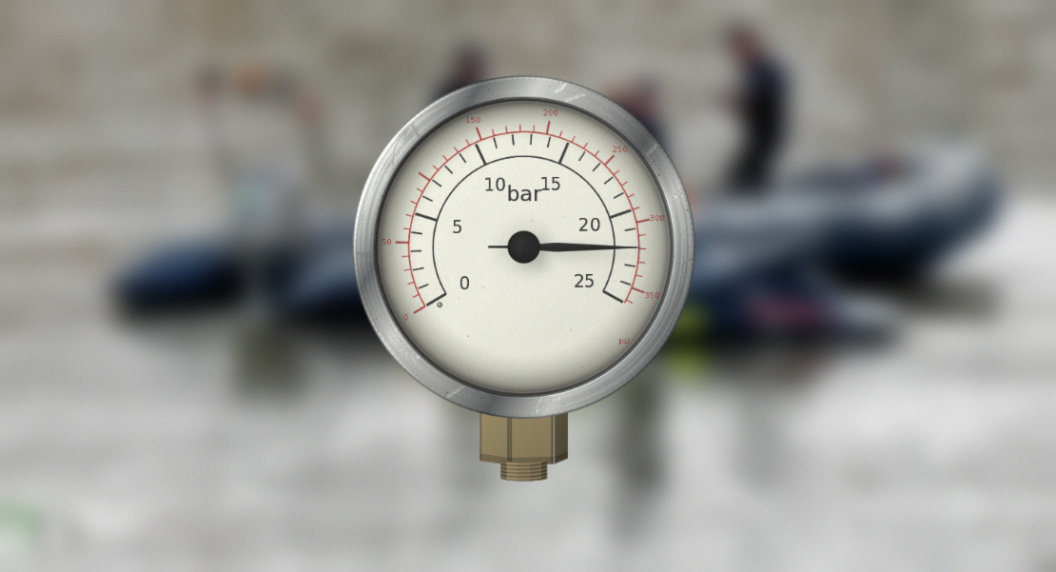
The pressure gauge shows 22 bar
